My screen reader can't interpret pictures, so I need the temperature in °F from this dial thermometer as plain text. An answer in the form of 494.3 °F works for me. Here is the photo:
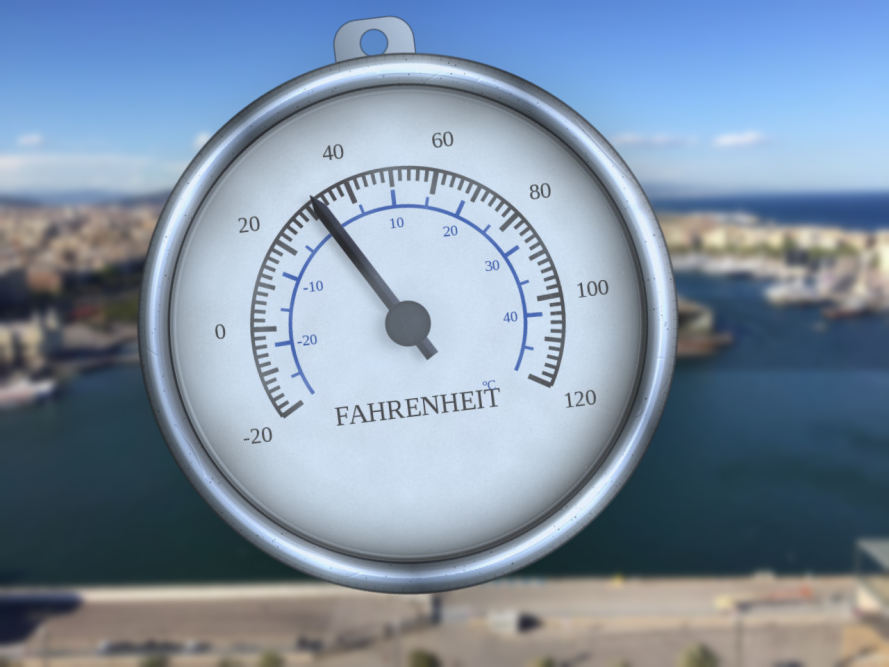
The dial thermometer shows 32 °F
